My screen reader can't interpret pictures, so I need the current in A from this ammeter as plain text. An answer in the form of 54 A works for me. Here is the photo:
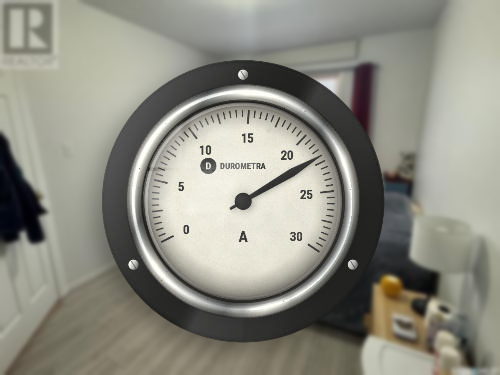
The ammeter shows 22 A
